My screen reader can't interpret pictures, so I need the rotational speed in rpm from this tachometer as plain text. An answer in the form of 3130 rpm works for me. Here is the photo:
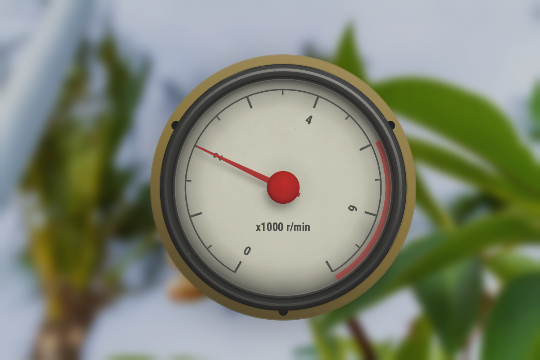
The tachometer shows 2000 rpm
